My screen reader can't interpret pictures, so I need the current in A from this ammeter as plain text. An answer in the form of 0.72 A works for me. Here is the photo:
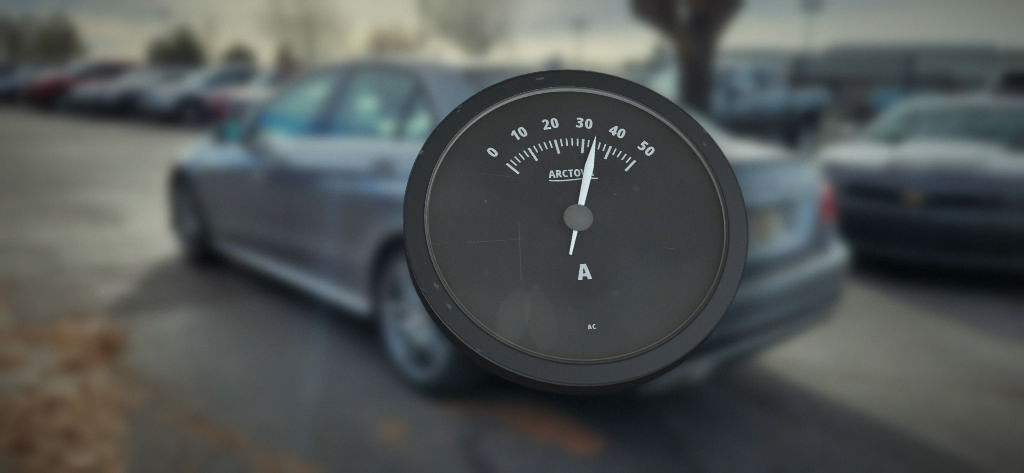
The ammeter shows 34 A
